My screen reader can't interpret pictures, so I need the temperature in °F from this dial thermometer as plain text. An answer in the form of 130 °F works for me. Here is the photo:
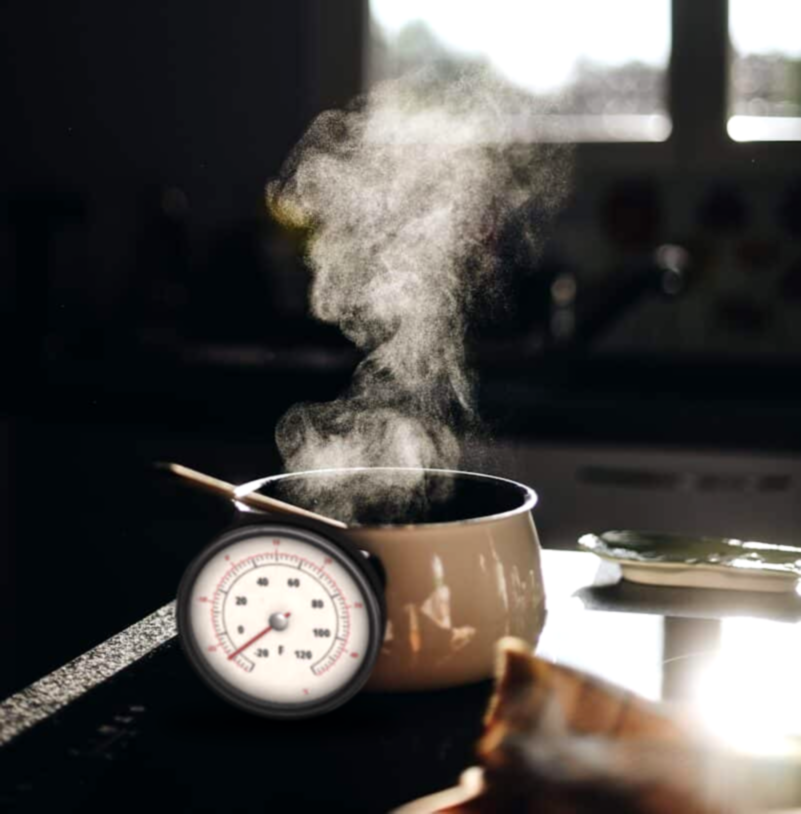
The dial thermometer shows -10 °F
